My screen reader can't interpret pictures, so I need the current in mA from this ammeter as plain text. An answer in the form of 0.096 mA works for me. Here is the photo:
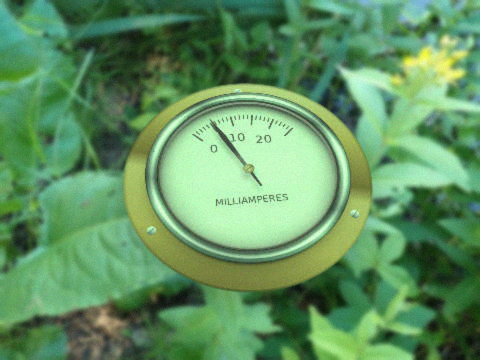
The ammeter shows 5 mA
